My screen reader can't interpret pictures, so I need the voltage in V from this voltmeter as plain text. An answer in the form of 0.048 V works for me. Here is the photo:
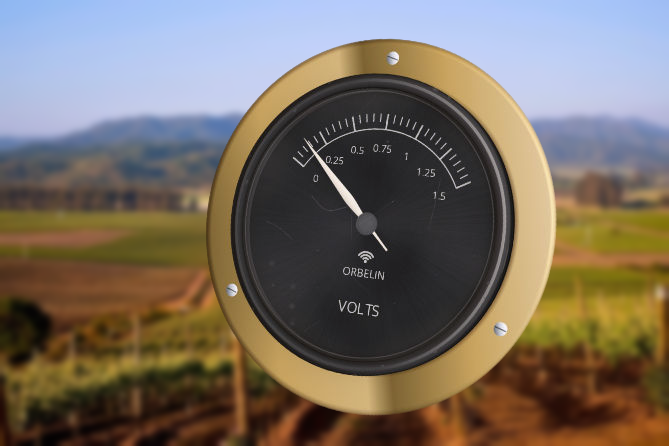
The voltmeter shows 0.15 V
